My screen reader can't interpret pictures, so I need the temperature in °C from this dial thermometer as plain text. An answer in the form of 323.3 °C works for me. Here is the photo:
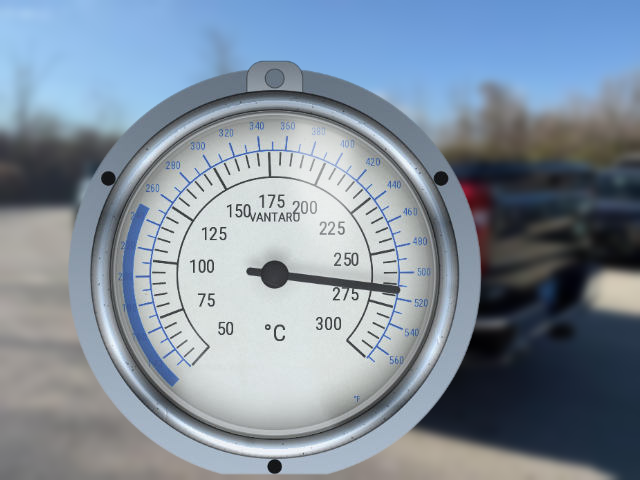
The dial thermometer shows 267.5 °C
